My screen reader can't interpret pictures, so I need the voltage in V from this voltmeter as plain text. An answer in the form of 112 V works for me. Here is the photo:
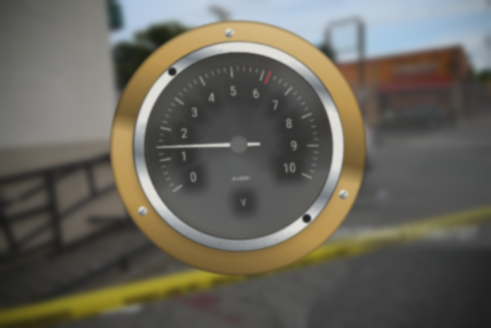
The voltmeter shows 1.4 V
